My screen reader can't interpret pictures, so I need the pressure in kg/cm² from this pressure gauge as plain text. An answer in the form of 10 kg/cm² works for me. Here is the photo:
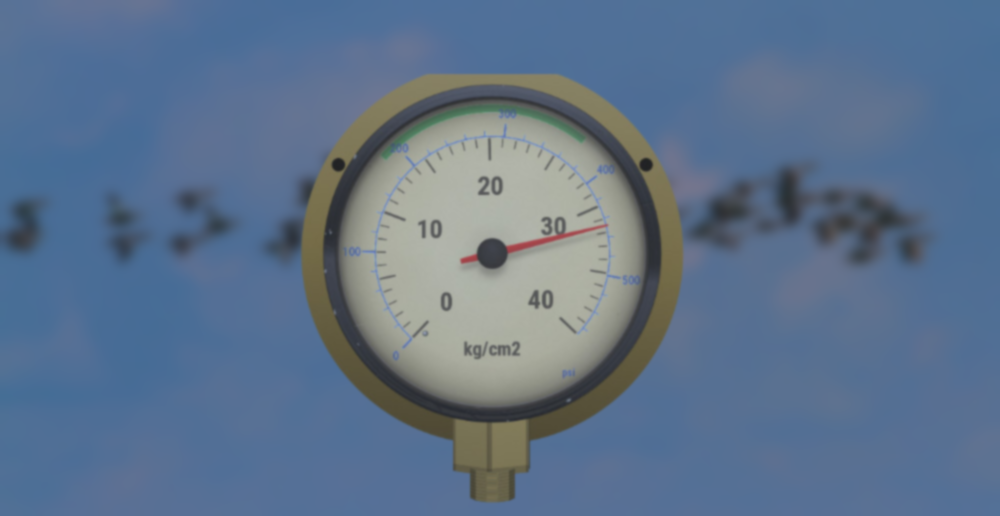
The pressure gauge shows 31.5 kg/cm²
